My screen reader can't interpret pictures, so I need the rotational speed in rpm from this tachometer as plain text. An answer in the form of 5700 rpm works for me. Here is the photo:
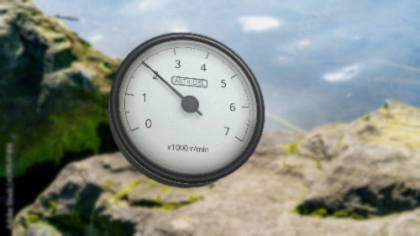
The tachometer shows 2000 rpm
